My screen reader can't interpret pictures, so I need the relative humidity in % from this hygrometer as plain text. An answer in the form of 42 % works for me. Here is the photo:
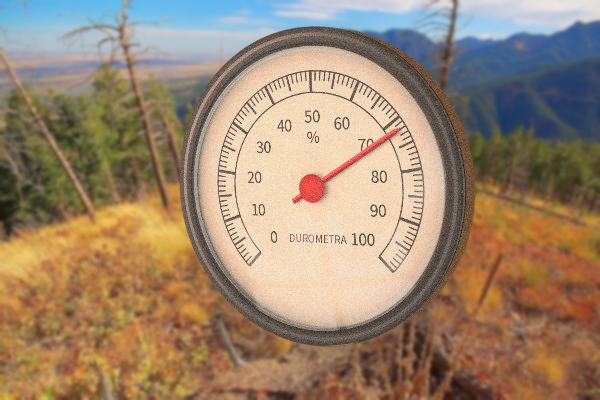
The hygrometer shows 72 %
